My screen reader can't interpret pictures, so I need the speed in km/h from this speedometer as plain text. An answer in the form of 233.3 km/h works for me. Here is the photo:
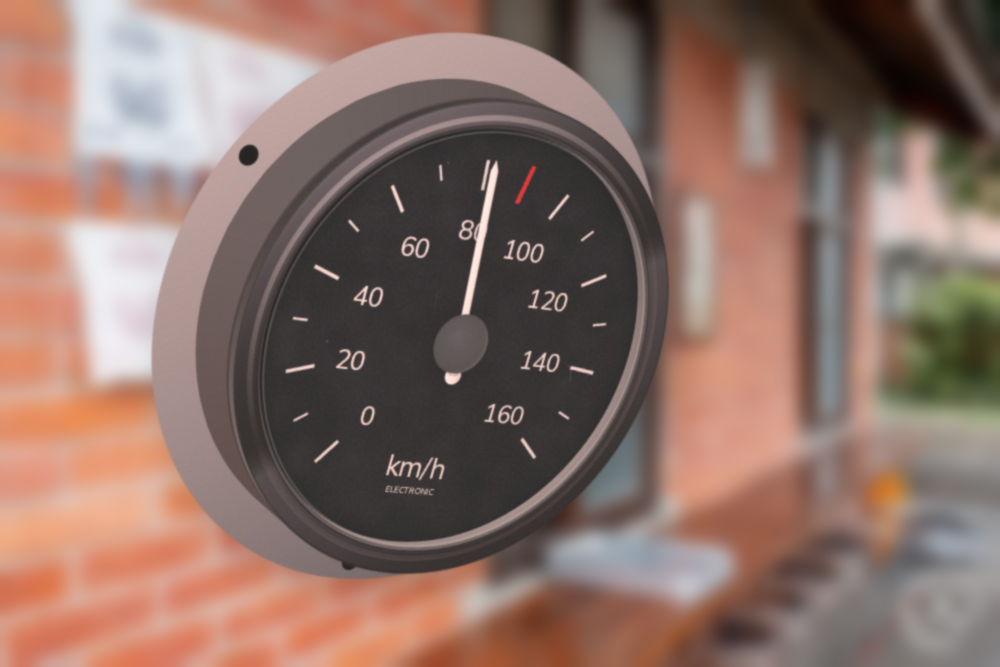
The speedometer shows 80 km/h
